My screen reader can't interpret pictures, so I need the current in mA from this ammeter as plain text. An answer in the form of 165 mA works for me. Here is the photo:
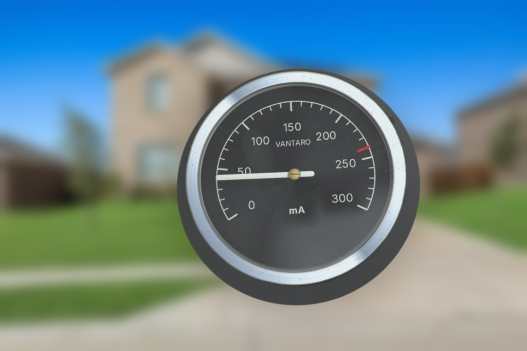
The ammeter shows 40 mA
